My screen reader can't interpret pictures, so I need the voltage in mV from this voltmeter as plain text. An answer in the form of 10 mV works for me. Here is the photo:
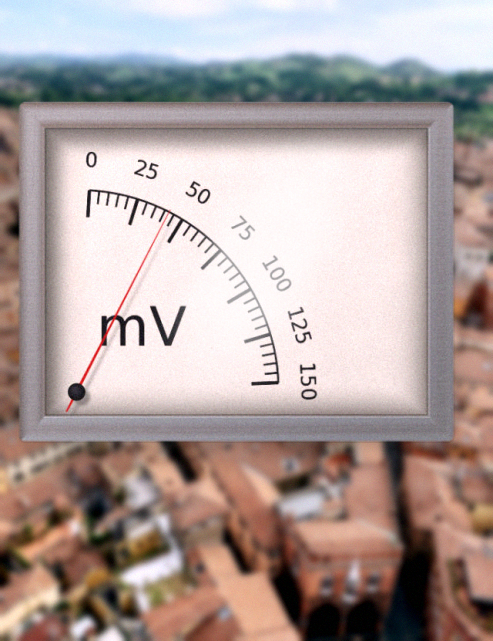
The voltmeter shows 42.5 mV
